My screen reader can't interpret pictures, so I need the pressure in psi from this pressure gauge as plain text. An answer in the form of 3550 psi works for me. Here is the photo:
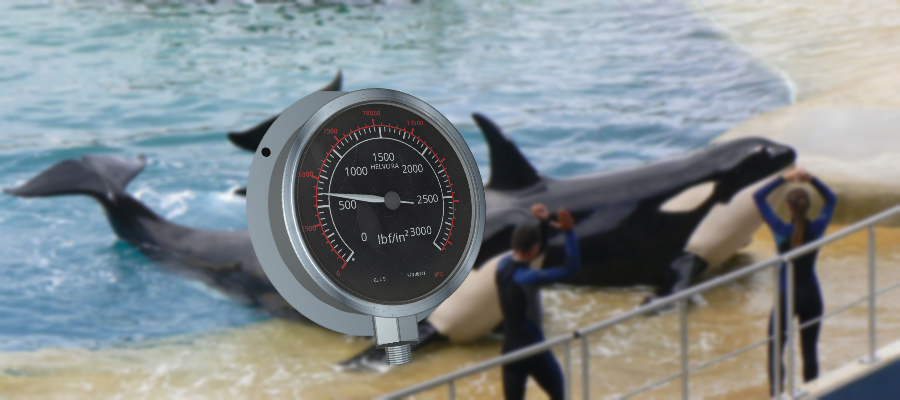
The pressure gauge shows 600 psi
